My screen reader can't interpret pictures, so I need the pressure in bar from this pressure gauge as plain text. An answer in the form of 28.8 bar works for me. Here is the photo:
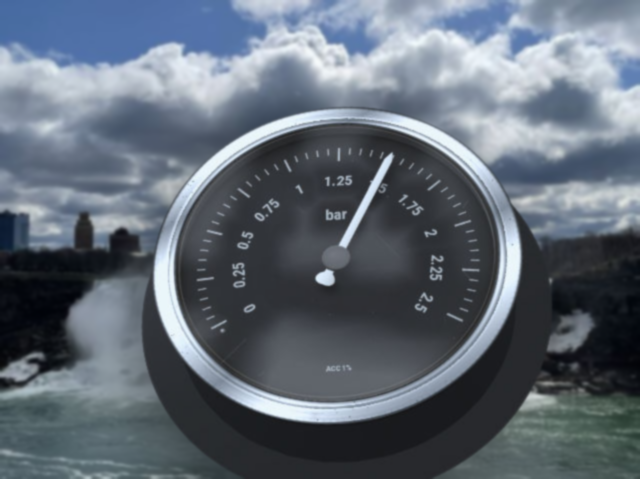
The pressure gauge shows 1.5 bar
